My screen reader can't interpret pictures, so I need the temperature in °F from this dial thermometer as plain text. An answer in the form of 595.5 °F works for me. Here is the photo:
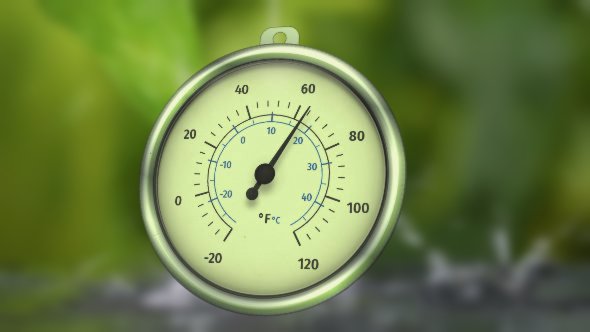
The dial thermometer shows 64 °F
